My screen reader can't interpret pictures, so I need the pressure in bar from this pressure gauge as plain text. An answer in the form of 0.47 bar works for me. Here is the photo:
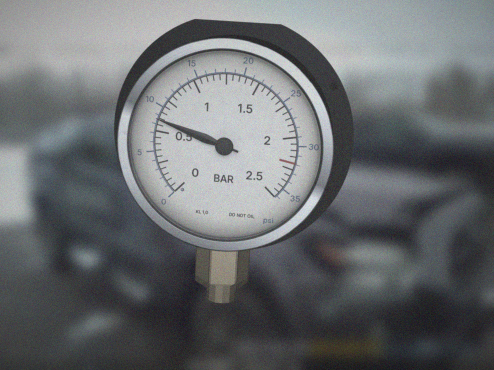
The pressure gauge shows 0.6 bar
